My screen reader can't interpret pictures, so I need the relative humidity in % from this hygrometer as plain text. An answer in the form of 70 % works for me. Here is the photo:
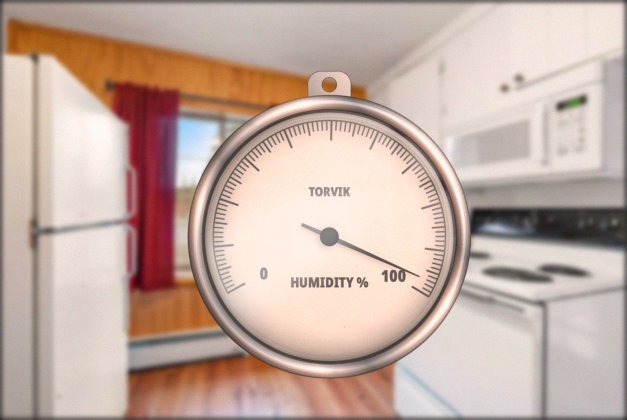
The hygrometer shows 97 %
